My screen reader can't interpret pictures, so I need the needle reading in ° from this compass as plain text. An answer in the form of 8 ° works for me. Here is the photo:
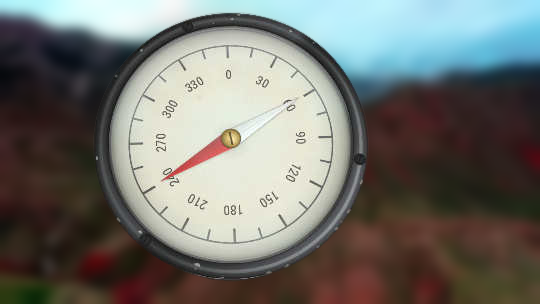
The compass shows 240 °
